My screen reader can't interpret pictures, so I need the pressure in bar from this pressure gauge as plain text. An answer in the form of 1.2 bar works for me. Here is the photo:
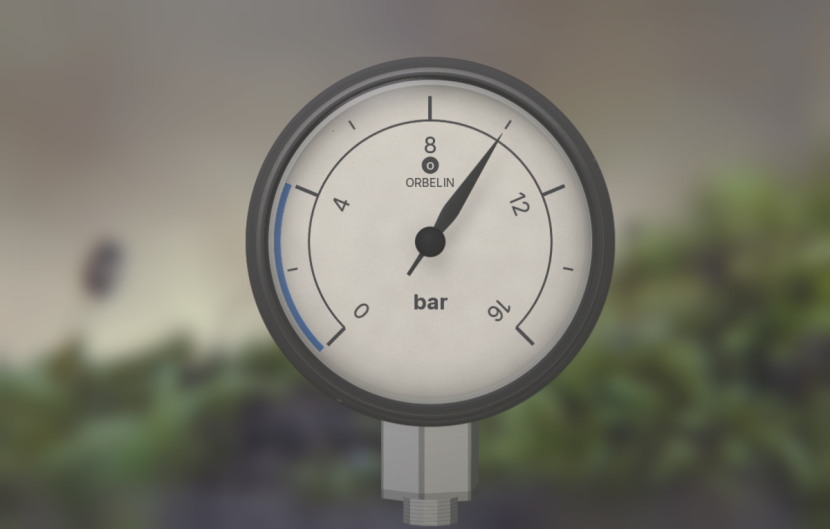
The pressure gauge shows 10 bar
